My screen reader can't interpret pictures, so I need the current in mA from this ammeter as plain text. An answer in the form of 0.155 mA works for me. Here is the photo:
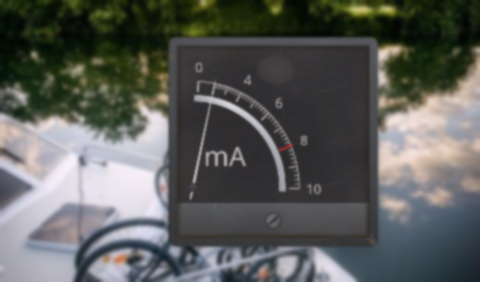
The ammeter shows 2 mA
